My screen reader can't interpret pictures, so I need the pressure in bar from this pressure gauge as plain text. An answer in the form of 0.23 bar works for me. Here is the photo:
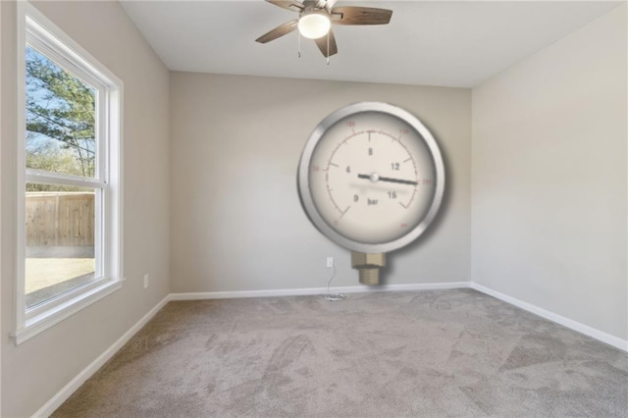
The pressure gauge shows 14 bar
